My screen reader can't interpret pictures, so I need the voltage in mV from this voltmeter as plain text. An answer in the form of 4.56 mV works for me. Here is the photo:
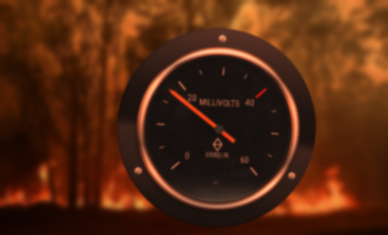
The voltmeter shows 17.5 mV
